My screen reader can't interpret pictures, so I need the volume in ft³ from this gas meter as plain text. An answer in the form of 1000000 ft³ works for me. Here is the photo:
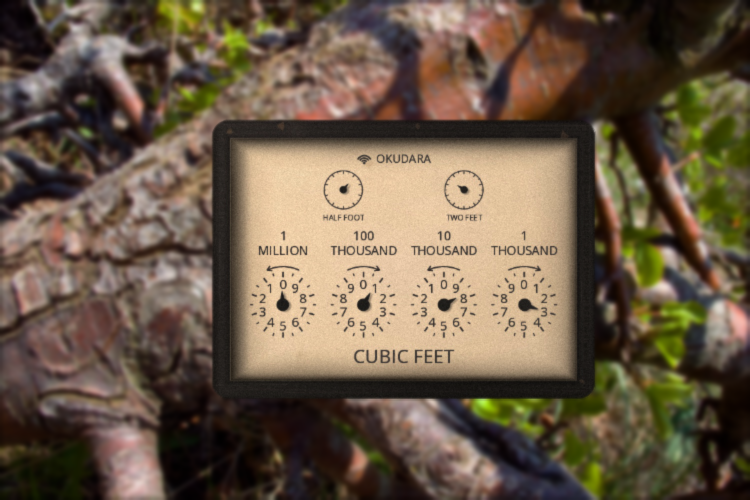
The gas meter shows 8300 ft³
